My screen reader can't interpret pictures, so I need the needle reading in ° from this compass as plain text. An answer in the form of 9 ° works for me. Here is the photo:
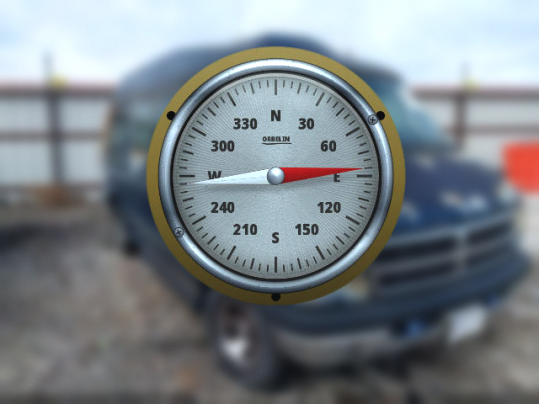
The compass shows 85 °
